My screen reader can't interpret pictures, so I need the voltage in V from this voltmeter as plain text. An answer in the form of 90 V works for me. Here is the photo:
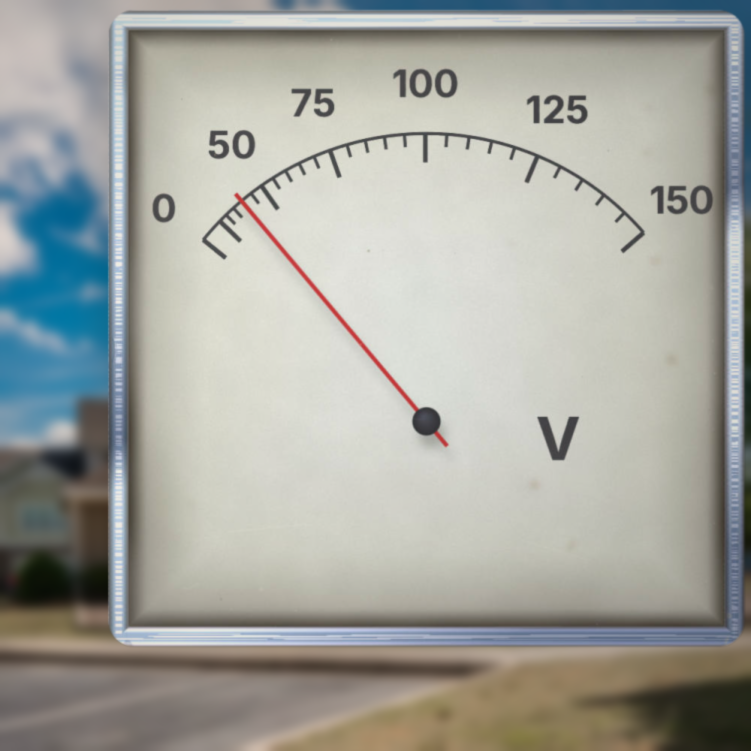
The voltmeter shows 40 V
